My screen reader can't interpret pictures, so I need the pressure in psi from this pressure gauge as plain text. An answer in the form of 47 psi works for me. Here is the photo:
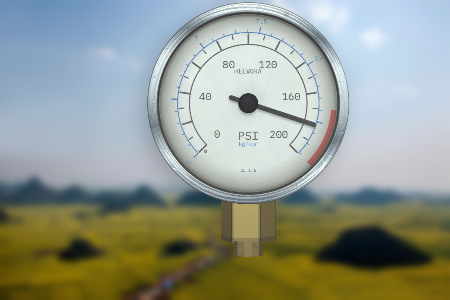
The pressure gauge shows 180 psi
